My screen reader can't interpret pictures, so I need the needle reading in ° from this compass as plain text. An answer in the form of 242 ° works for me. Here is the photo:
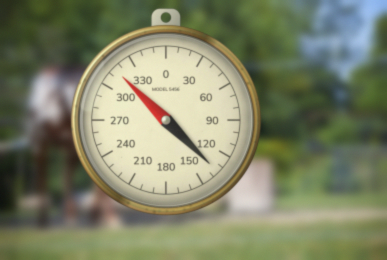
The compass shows 315 °
